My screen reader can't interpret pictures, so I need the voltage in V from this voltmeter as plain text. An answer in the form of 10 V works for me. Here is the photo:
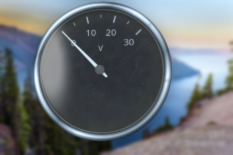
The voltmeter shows 0 V
